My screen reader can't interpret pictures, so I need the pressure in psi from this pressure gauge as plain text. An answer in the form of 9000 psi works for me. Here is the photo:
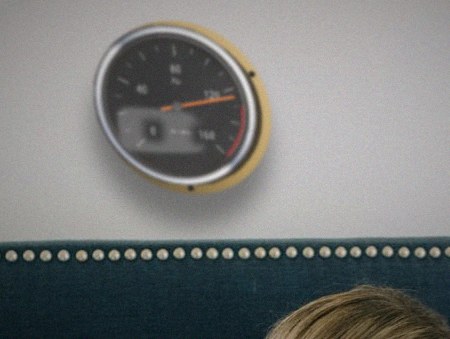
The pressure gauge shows 125 psi
